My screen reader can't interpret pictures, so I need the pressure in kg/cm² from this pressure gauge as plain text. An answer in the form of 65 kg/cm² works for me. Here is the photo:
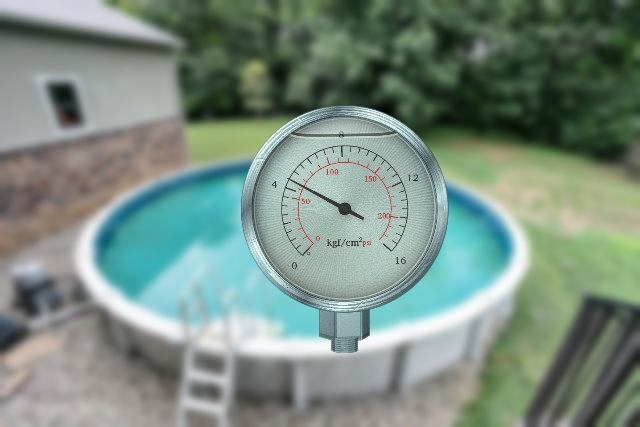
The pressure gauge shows 4.5 kg/cm²
